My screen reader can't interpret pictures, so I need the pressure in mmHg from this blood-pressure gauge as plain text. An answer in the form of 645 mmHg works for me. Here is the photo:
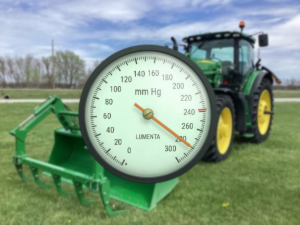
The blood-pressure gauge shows 280 mmHg
